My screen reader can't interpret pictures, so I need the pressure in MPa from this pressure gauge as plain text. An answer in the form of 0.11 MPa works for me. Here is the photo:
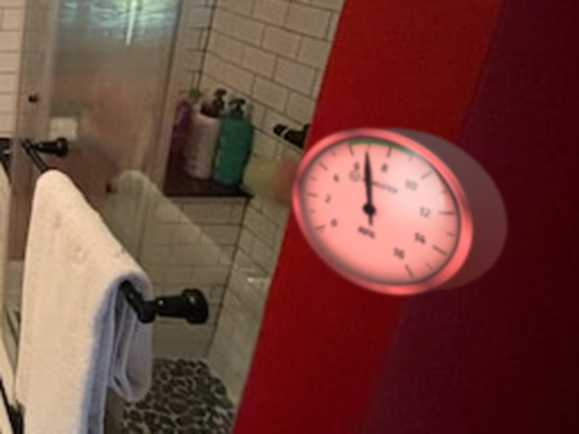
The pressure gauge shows 7 MPa
